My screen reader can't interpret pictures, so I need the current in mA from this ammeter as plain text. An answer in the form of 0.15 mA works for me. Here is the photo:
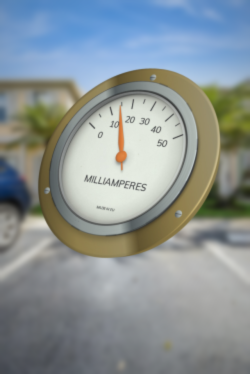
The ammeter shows 15 mA
